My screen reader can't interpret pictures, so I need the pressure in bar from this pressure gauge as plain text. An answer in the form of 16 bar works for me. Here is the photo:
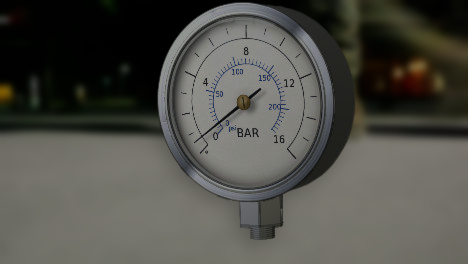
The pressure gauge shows 0.5 bar
